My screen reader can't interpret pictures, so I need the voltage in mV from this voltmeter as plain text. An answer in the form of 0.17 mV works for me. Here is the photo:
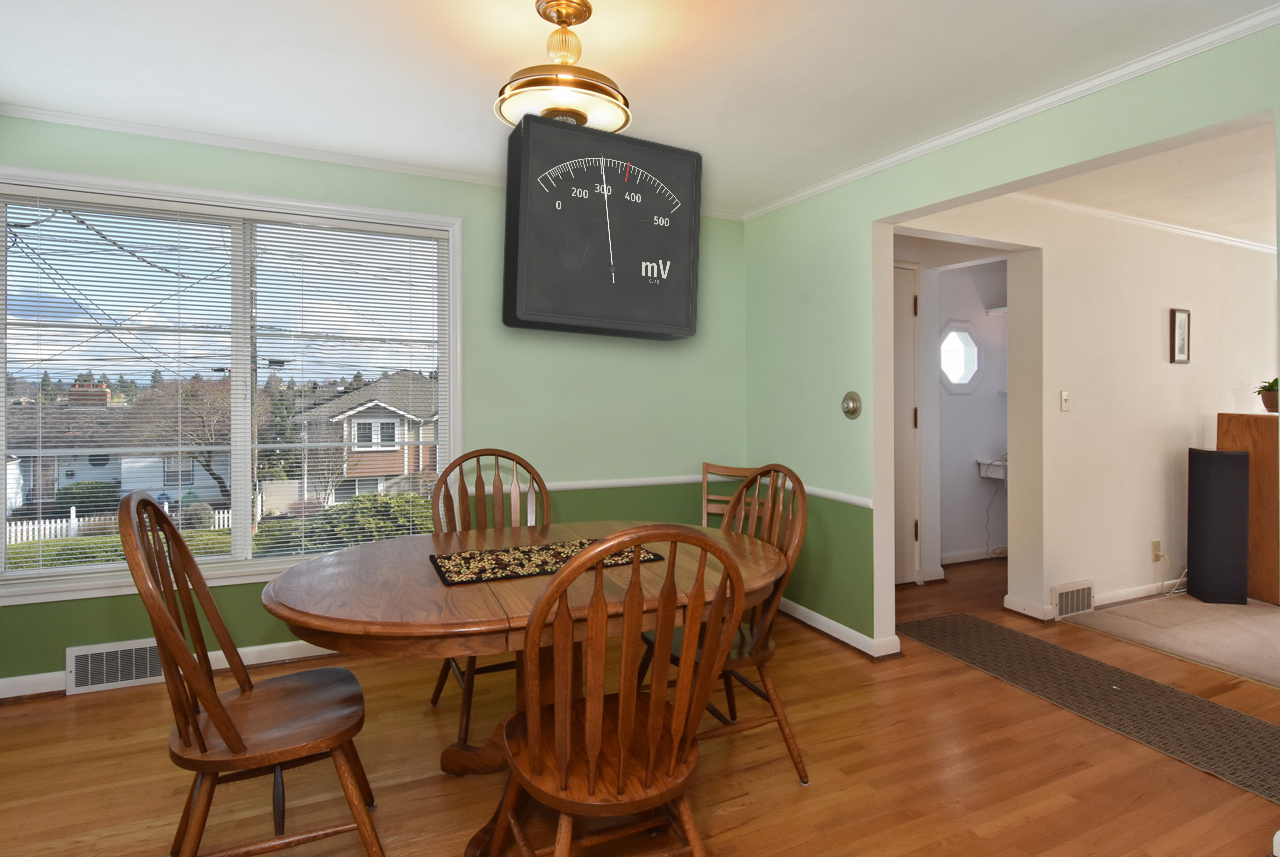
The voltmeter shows 300 mV
